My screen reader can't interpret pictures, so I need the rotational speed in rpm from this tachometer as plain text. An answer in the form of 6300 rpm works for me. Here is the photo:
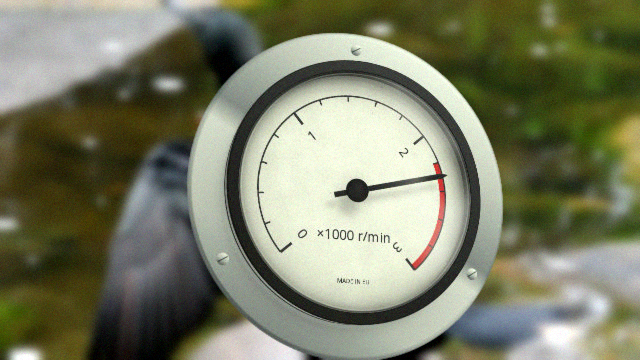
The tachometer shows 2300 rpm
